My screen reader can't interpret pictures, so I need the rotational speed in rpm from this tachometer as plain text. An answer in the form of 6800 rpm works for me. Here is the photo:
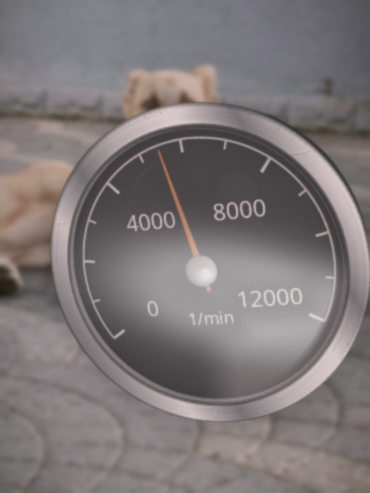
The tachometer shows 5500 rpm
